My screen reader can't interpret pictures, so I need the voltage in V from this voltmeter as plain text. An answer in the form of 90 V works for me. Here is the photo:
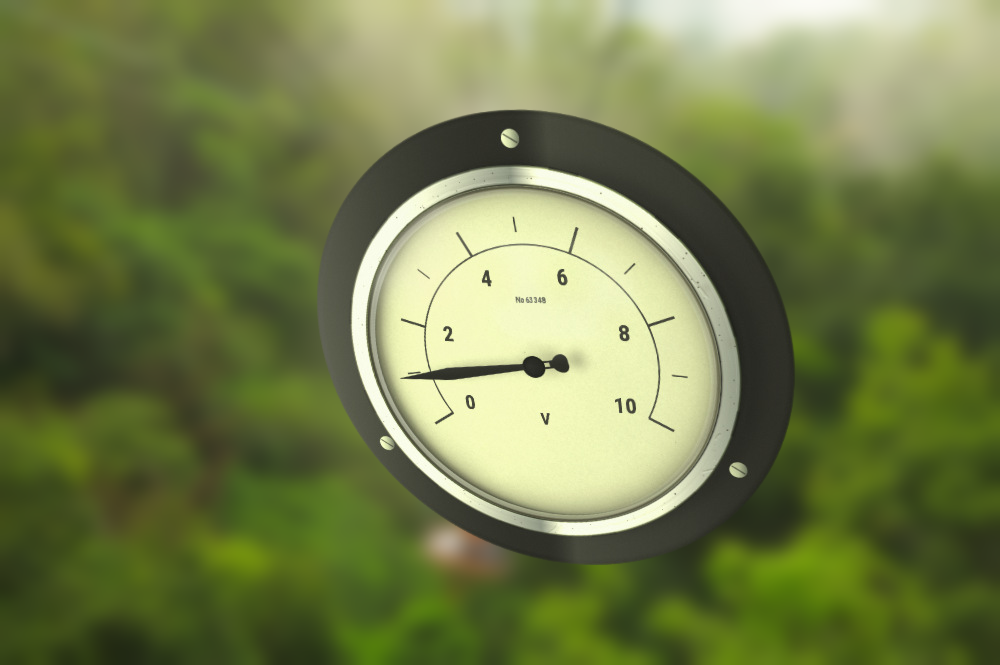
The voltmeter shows 1 V
